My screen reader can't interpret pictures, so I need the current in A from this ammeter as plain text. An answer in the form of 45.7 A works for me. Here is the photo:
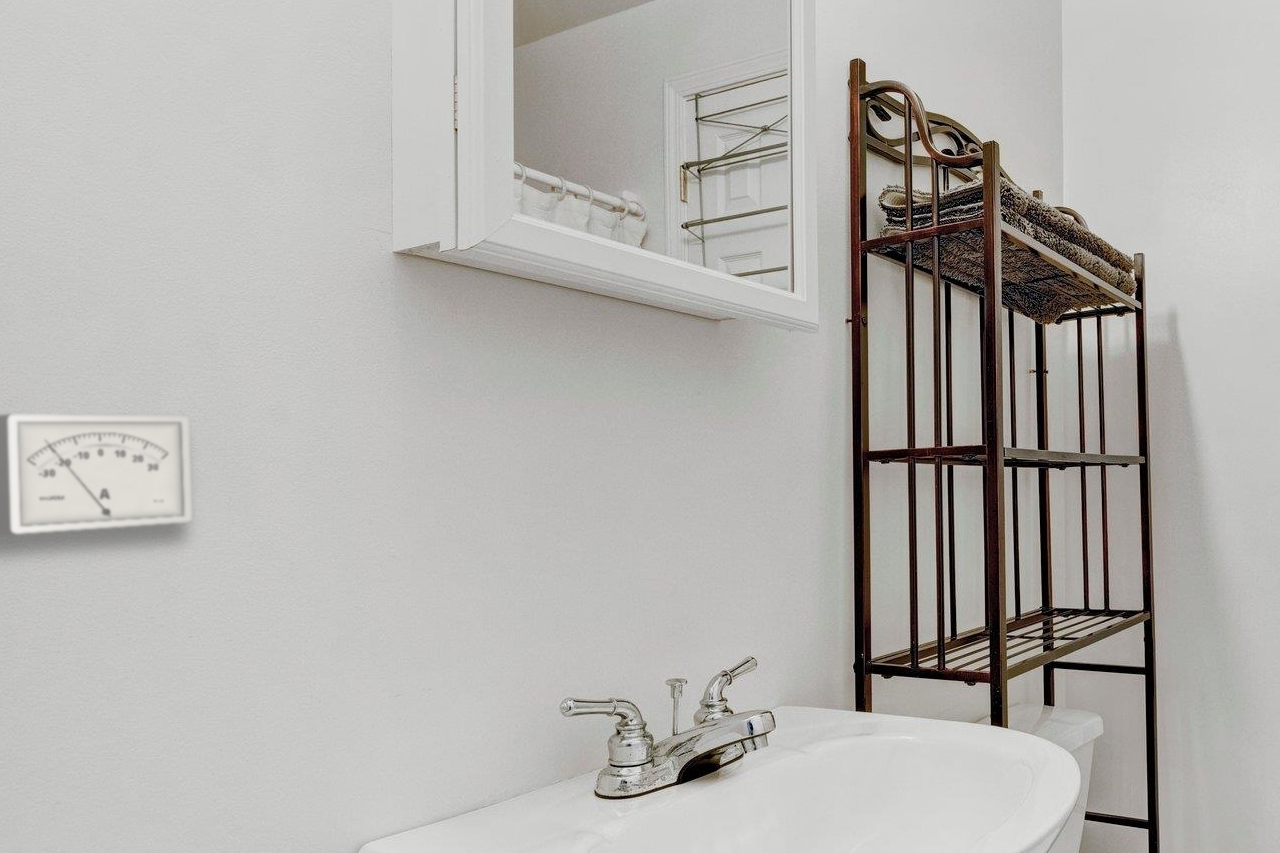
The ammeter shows -20 A
